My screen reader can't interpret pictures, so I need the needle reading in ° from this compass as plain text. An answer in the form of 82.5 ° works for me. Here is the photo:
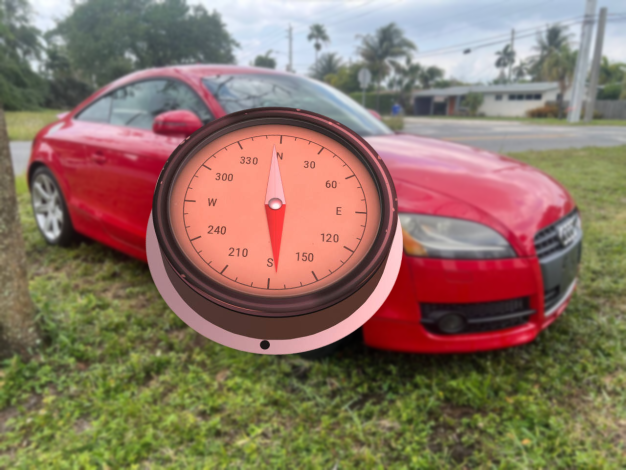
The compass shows 175 °
